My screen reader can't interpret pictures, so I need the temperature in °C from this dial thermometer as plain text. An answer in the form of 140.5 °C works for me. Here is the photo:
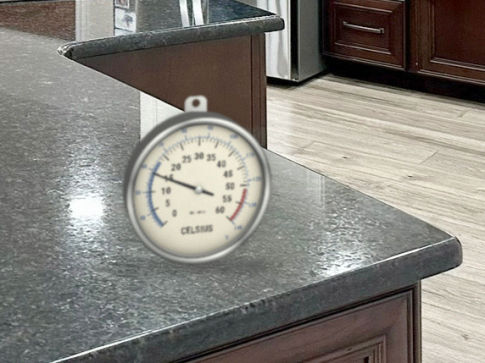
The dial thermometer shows 15 °C
